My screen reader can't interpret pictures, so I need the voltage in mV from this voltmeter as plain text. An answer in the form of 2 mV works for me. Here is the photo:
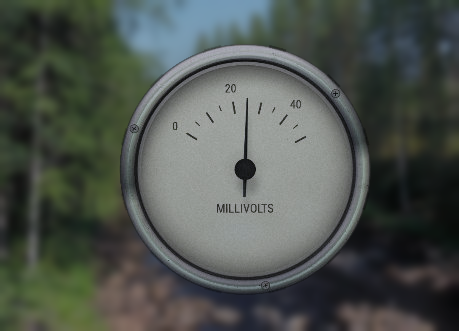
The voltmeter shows 25 mV
